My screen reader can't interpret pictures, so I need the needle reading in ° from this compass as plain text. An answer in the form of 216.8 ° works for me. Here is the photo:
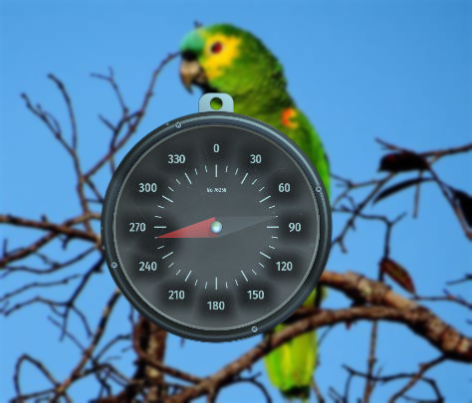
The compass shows 260 °
